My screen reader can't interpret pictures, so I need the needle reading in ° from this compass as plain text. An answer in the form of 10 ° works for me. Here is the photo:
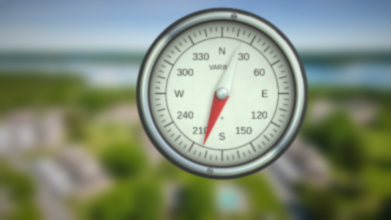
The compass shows 200 °
